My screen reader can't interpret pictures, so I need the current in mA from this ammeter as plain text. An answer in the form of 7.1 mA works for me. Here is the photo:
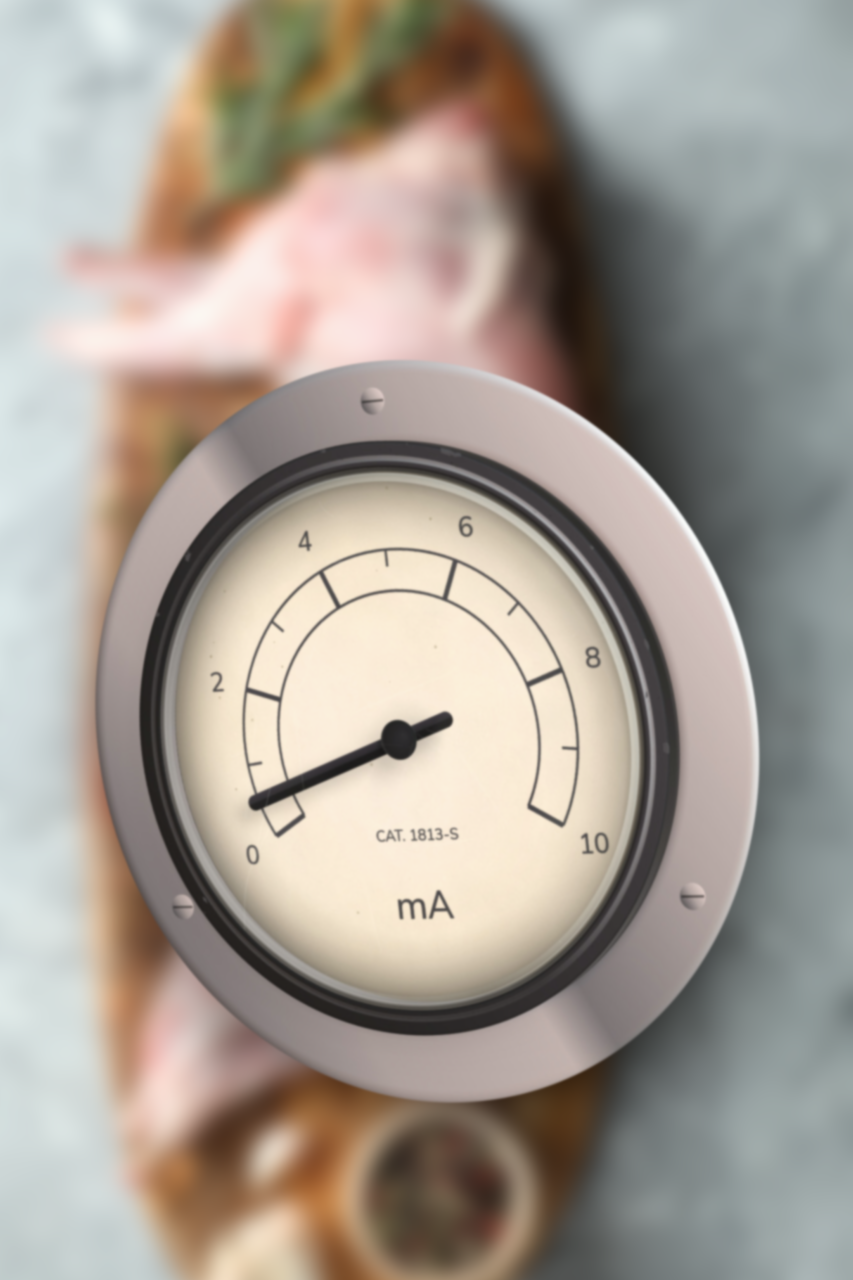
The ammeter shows 0.5 mA
